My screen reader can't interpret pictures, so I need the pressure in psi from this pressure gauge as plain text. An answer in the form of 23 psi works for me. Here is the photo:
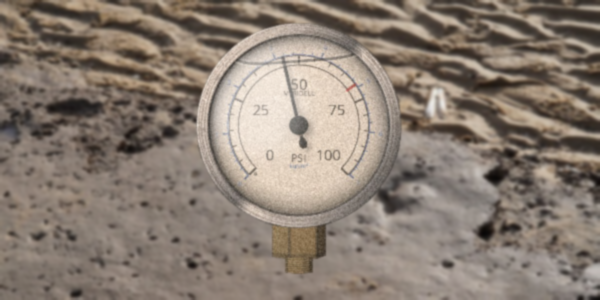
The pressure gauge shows 45 psi
